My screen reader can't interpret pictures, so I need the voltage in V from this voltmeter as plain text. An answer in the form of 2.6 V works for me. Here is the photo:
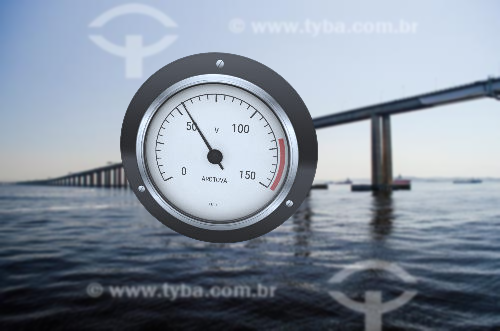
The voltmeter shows 55 V
